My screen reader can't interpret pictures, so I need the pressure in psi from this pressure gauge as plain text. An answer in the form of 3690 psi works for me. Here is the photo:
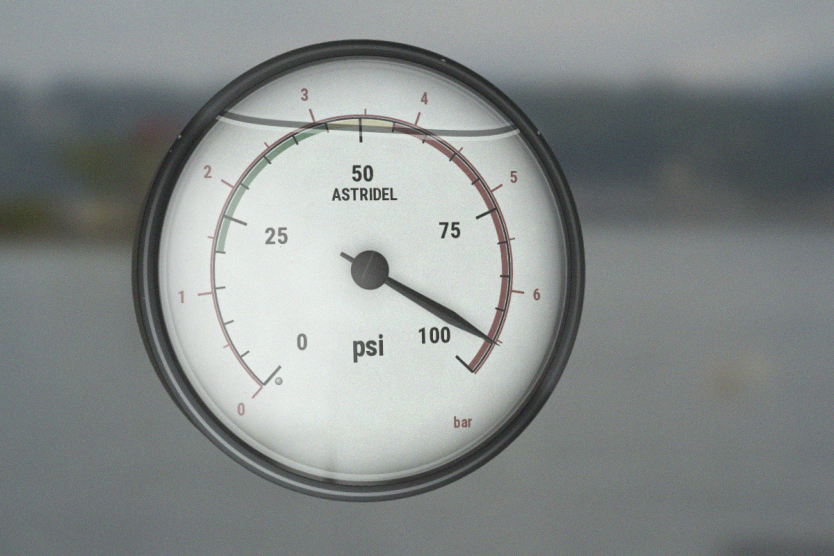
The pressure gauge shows 95 psi
